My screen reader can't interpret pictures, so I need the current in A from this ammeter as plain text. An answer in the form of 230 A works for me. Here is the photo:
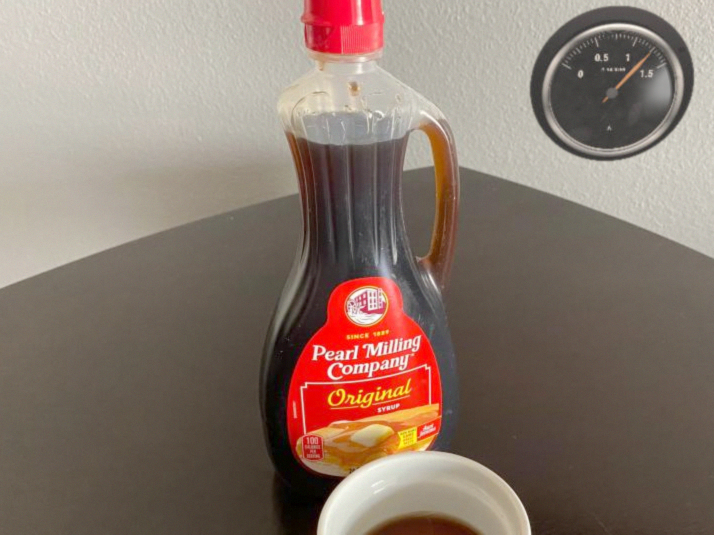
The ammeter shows 1.25 A
